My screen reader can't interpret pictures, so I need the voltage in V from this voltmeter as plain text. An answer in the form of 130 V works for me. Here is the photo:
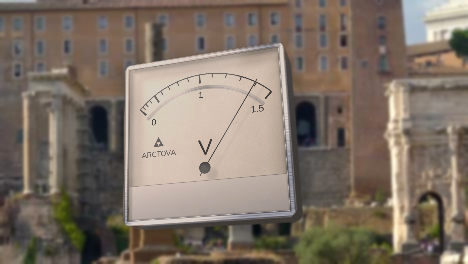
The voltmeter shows 1.4 V
